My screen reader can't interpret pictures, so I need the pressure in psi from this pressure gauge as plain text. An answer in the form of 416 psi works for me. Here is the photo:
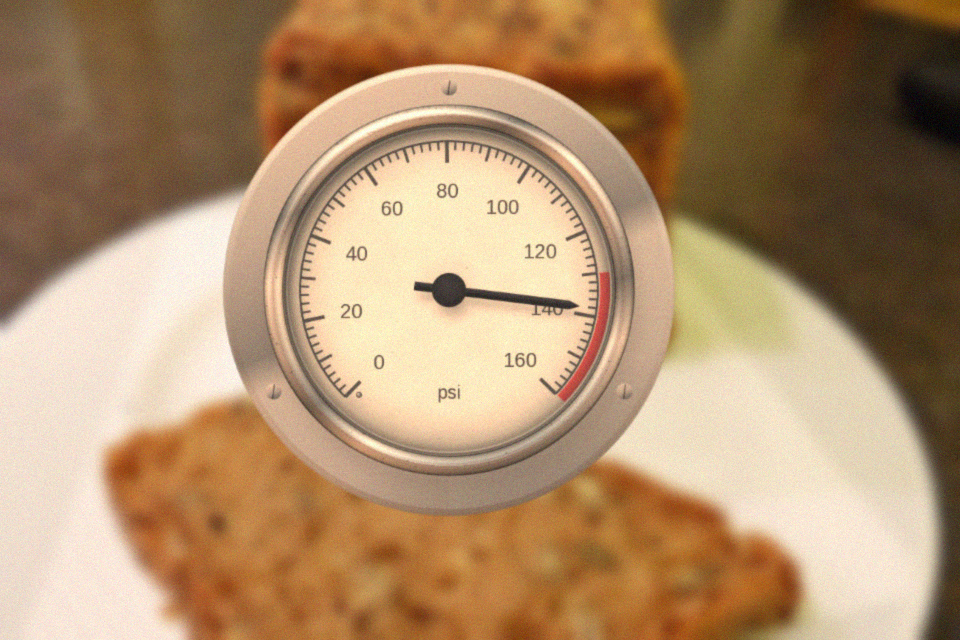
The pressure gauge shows 138 psi
